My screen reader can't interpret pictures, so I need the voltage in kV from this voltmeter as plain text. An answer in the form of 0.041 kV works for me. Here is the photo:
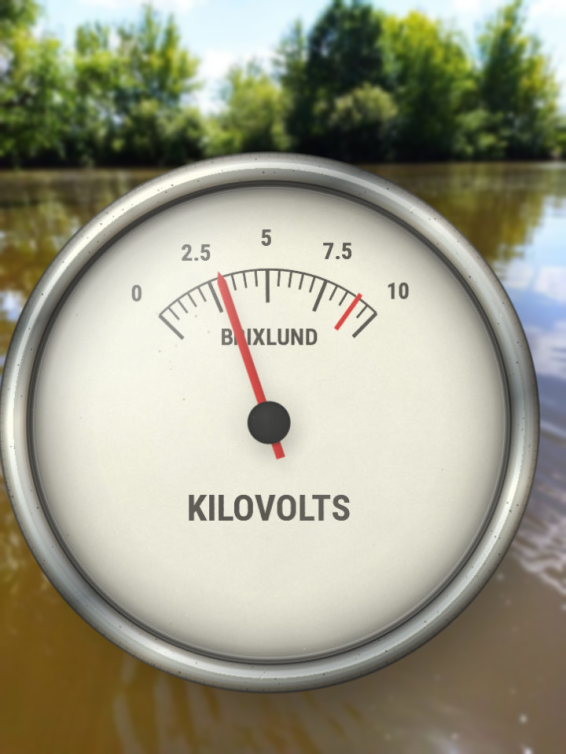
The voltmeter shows 3 kV
